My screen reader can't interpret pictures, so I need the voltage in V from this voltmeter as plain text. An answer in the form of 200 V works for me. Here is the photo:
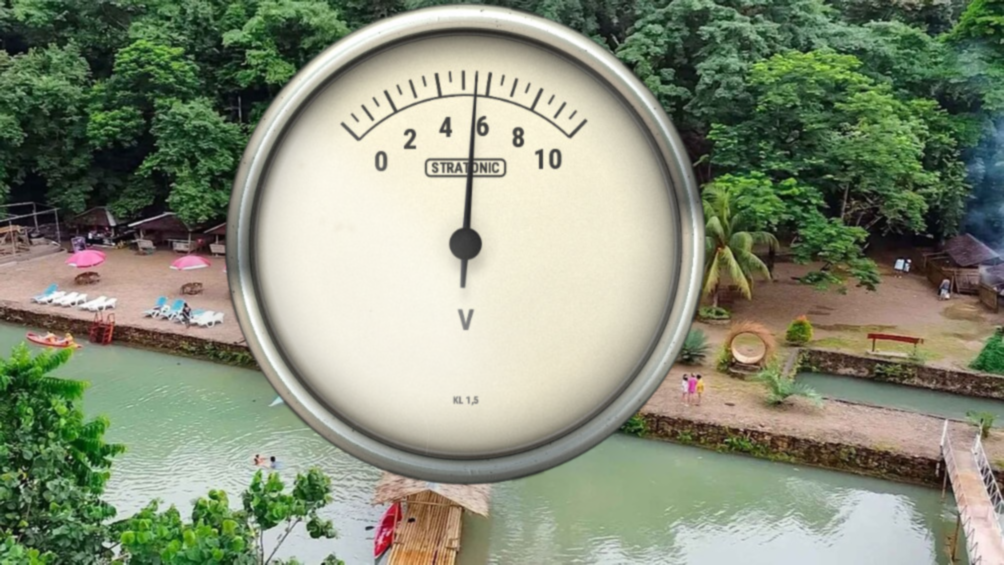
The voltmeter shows 5.5 V
